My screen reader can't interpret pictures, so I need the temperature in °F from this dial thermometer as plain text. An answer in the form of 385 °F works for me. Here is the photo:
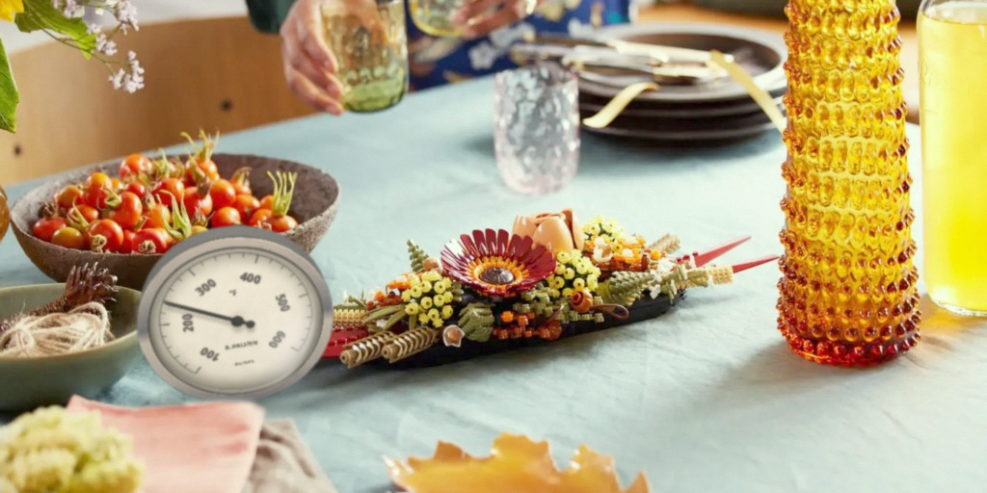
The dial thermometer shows 240 °F
